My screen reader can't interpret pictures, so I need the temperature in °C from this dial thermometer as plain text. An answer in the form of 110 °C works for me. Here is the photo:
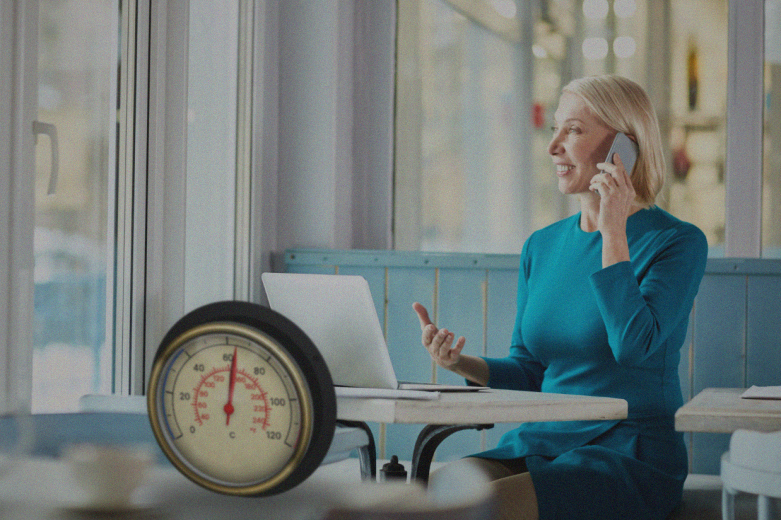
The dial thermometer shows 65 °C
